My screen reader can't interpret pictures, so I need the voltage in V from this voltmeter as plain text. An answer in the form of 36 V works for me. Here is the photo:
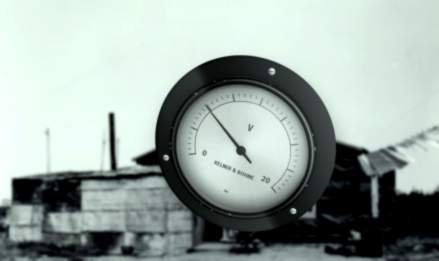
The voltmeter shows 5 V
